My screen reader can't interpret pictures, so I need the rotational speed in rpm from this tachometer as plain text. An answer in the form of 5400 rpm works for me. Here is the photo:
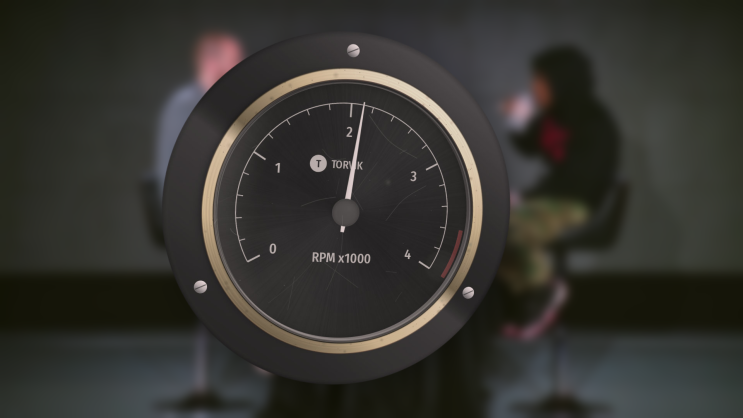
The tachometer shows 2100 rpm
